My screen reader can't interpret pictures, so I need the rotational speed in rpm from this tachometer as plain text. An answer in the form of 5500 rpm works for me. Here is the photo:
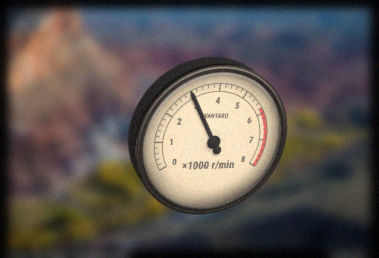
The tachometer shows 3000 rpm
